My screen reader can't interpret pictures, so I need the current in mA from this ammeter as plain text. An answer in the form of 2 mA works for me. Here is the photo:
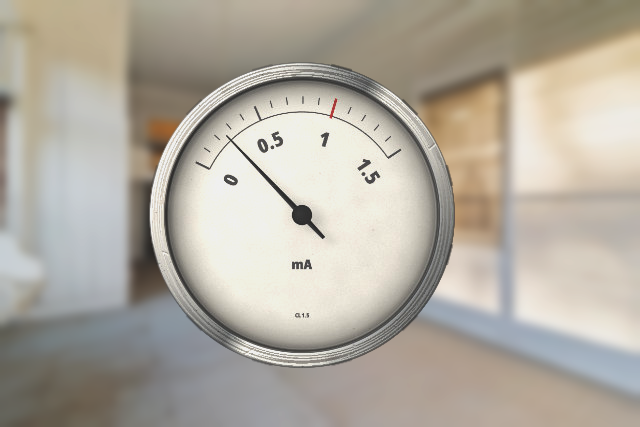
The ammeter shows 0.25 mA
